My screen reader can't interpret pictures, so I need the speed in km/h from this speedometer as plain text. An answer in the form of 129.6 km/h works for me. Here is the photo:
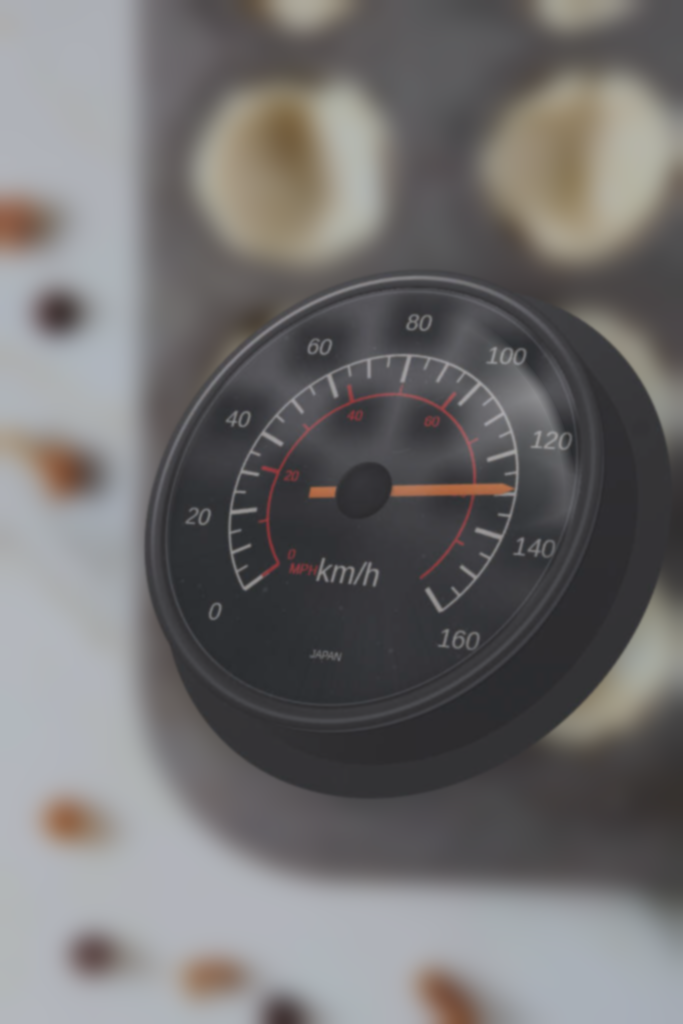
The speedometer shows 130 km/h
